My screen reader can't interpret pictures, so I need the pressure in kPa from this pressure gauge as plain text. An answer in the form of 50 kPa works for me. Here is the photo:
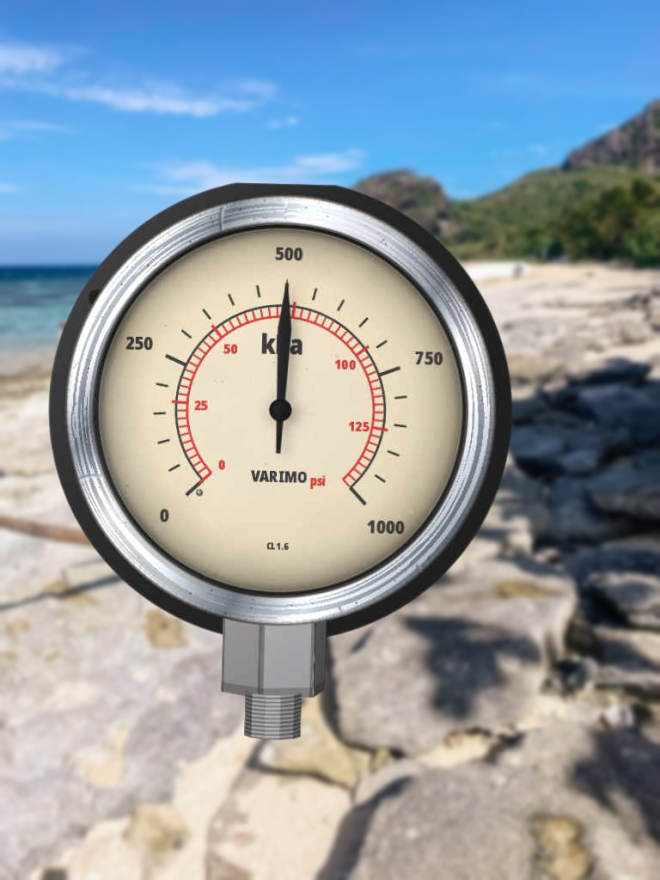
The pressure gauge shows 500 kPa
